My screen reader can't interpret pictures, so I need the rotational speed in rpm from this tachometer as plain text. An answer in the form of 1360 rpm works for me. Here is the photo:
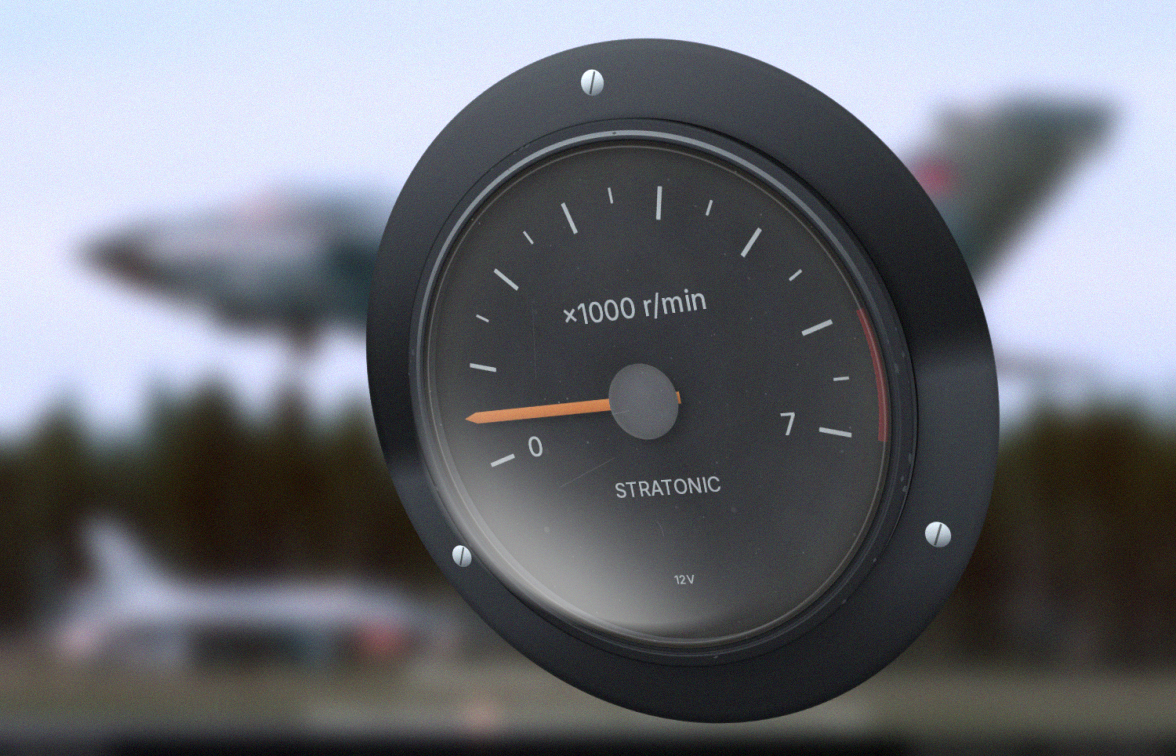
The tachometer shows 500 rpm
